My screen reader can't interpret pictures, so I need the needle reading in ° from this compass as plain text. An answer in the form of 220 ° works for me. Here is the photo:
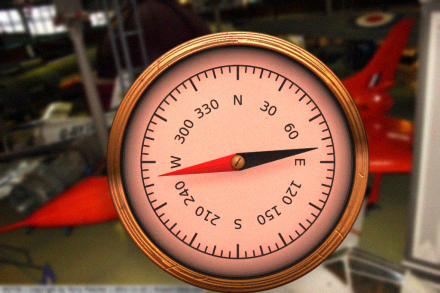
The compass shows 260 °
